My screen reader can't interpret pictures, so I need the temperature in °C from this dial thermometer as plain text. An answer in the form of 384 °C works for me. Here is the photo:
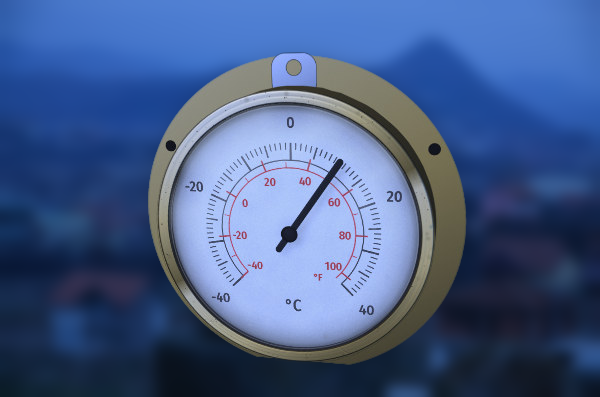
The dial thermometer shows 10 °C
